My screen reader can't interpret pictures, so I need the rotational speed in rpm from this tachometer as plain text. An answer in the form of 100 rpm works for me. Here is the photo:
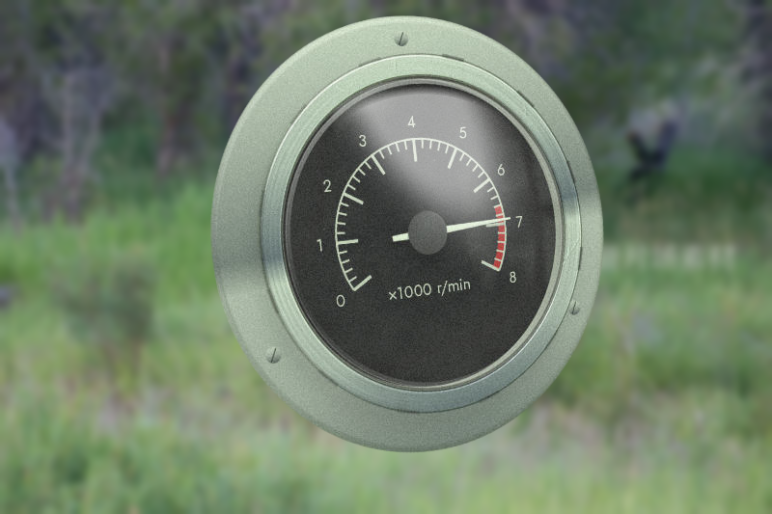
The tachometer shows 6900 rpm
